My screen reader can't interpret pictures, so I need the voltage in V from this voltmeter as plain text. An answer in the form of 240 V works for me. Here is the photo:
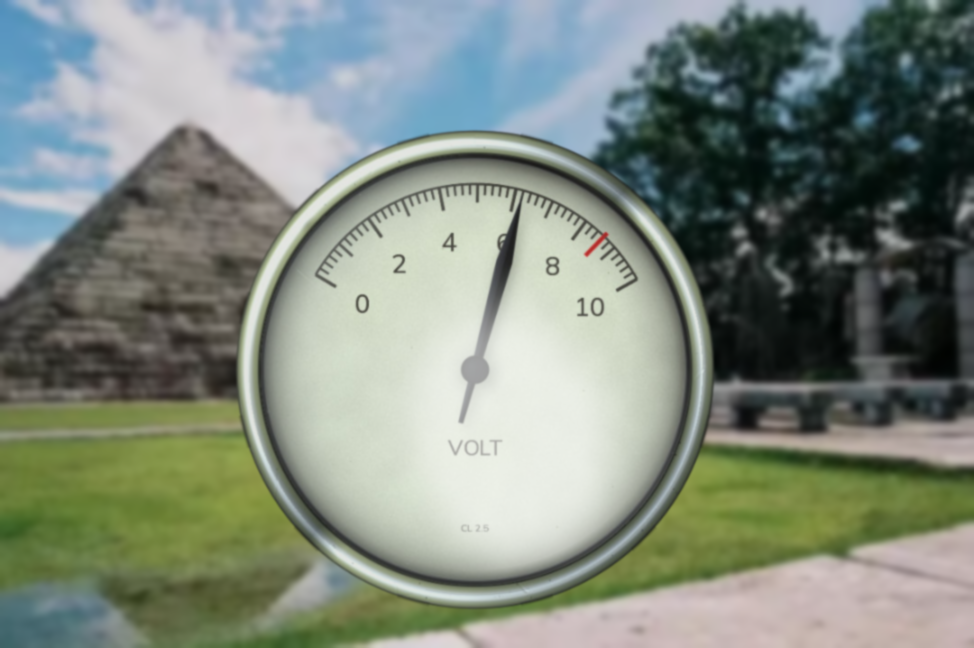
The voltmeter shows 6.2 V
